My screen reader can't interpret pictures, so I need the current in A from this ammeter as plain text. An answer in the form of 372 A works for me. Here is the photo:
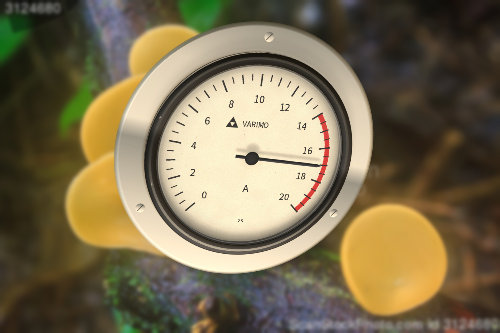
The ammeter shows 17 A
